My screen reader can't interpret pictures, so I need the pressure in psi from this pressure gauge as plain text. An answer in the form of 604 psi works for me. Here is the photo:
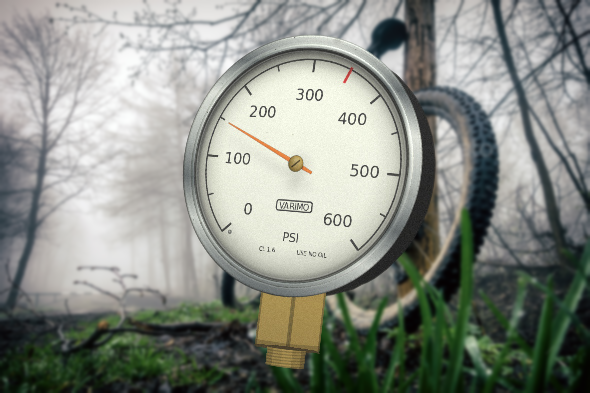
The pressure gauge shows 150 psi
